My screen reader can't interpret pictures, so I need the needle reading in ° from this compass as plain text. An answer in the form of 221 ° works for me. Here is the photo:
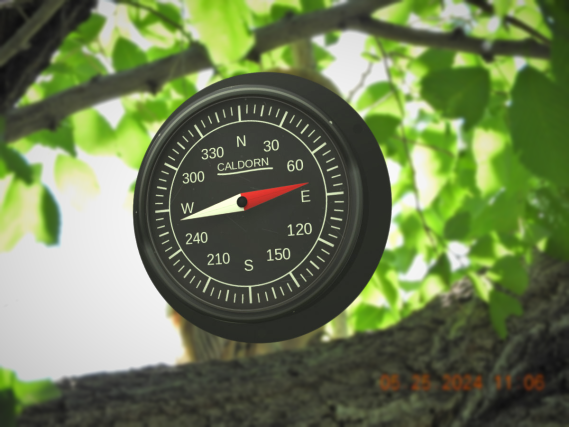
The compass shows 80 °
